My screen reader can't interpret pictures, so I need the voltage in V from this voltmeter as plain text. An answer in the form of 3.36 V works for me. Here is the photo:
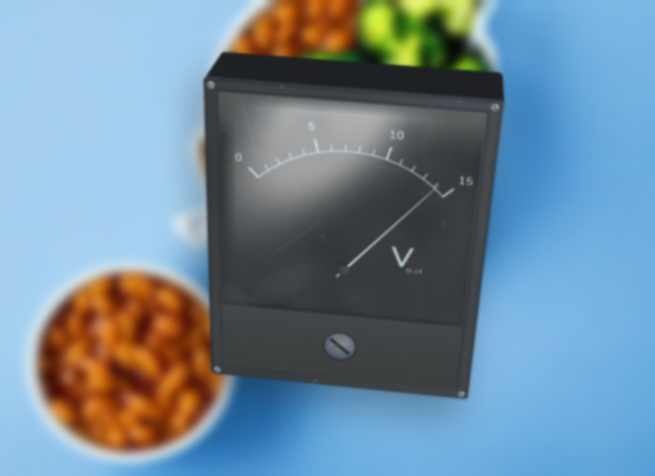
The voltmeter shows 14 V
